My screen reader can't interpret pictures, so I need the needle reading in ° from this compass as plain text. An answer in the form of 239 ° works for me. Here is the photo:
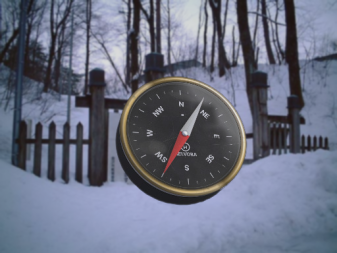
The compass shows 210 °
